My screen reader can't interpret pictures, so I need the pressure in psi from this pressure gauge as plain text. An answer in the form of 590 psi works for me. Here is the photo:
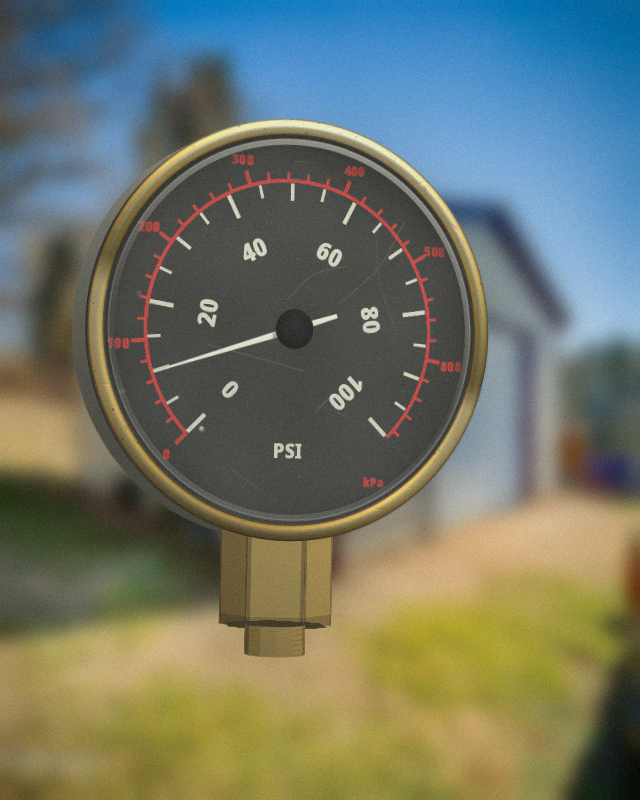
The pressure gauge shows 10 psi
